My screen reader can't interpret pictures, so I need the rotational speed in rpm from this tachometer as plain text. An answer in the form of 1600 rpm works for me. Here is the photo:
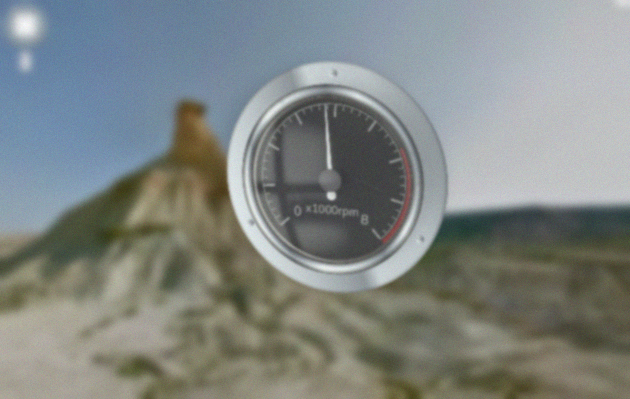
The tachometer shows 3800 rpm
